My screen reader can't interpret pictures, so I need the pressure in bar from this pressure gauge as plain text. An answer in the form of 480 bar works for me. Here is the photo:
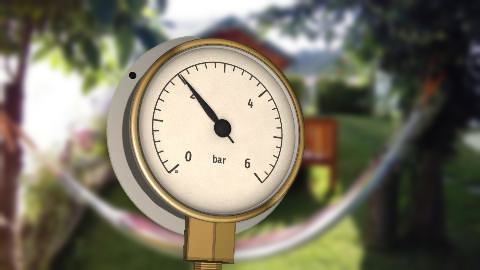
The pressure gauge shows 2 bar
